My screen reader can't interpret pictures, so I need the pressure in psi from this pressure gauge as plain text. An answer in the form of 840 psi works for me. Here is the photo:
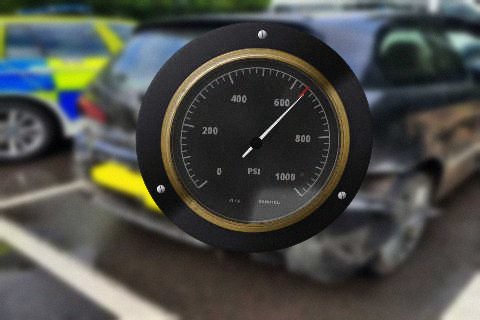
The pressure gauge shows 640 psi
